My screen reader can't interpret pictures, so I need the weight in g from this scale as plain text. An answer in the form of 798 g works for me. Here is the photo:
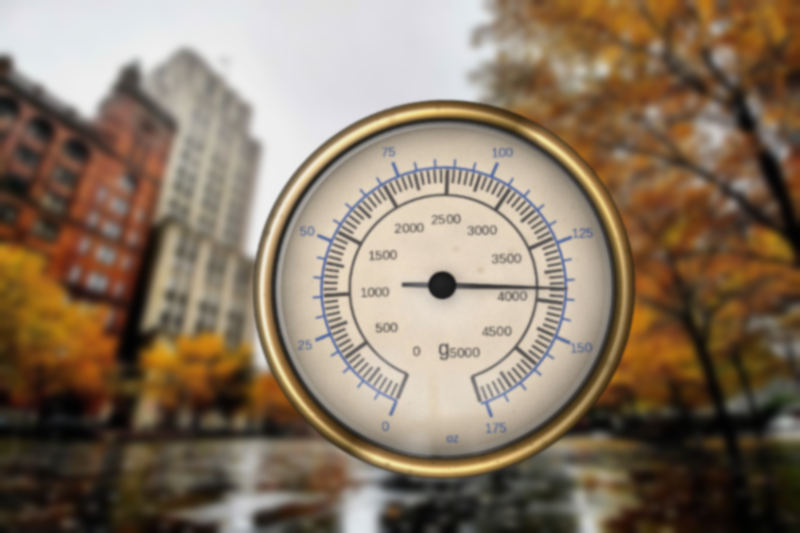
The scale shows 3900 g
